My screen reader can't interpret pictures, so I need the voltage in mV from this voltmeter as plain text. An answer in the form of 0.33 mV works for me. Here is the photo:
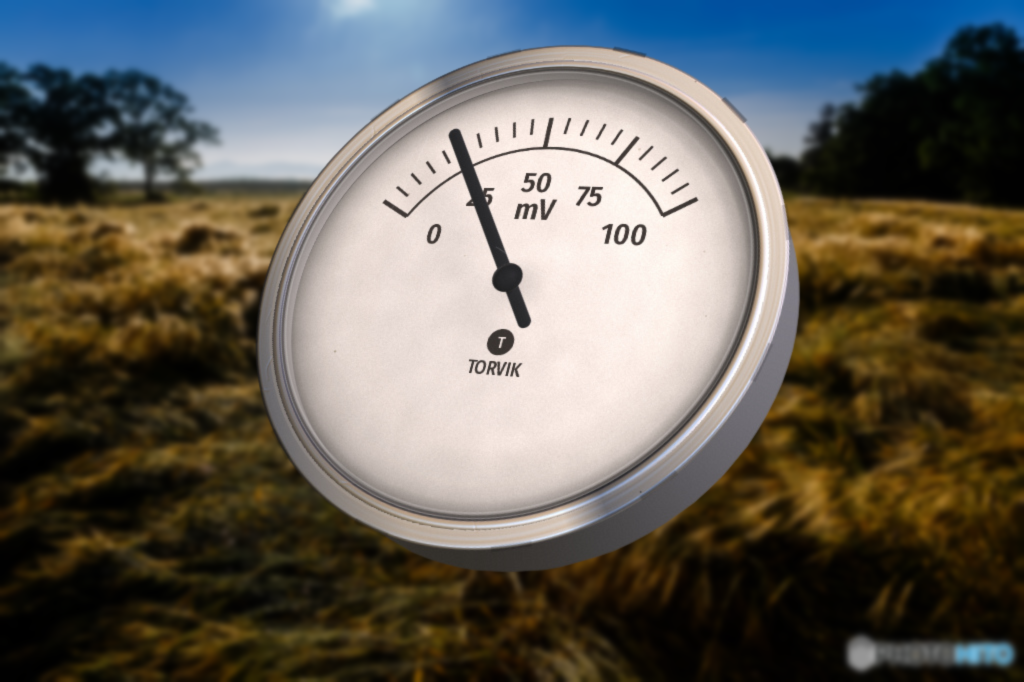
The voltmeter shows 25 mV
